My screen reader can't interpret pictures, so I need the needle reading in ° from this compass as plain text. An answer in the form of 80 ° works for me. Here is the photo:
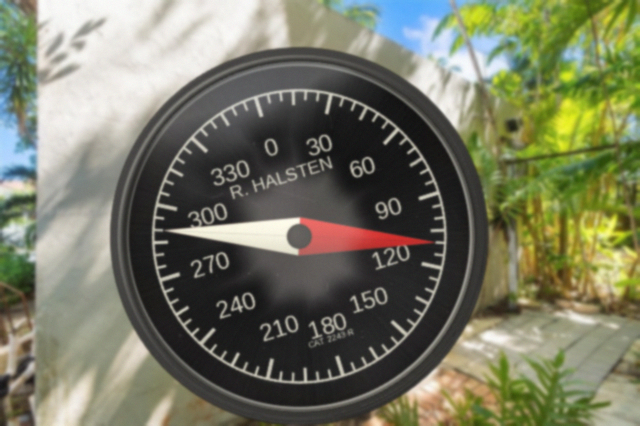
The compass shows 110 °
